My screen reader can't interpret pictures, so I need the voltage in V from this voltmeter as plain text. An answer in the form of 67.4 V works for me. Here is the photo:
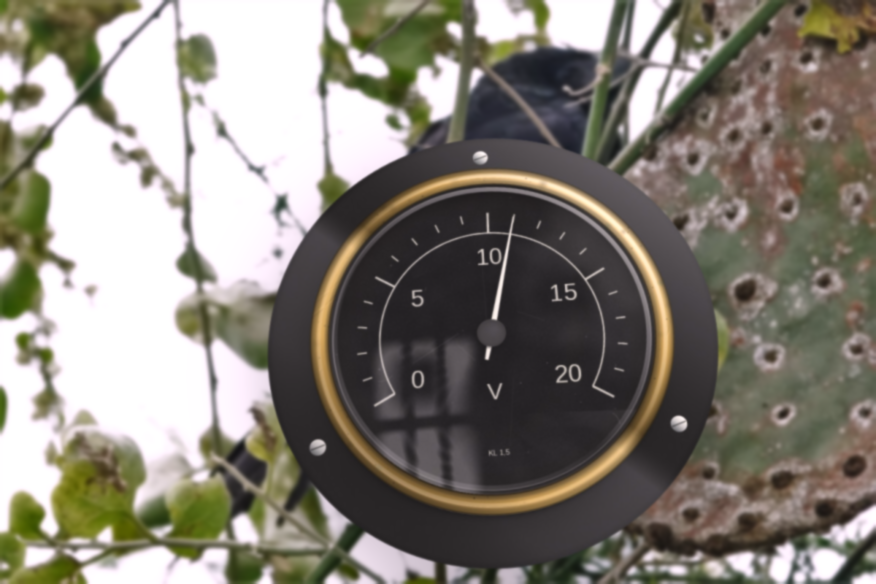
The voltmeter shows 11 V
